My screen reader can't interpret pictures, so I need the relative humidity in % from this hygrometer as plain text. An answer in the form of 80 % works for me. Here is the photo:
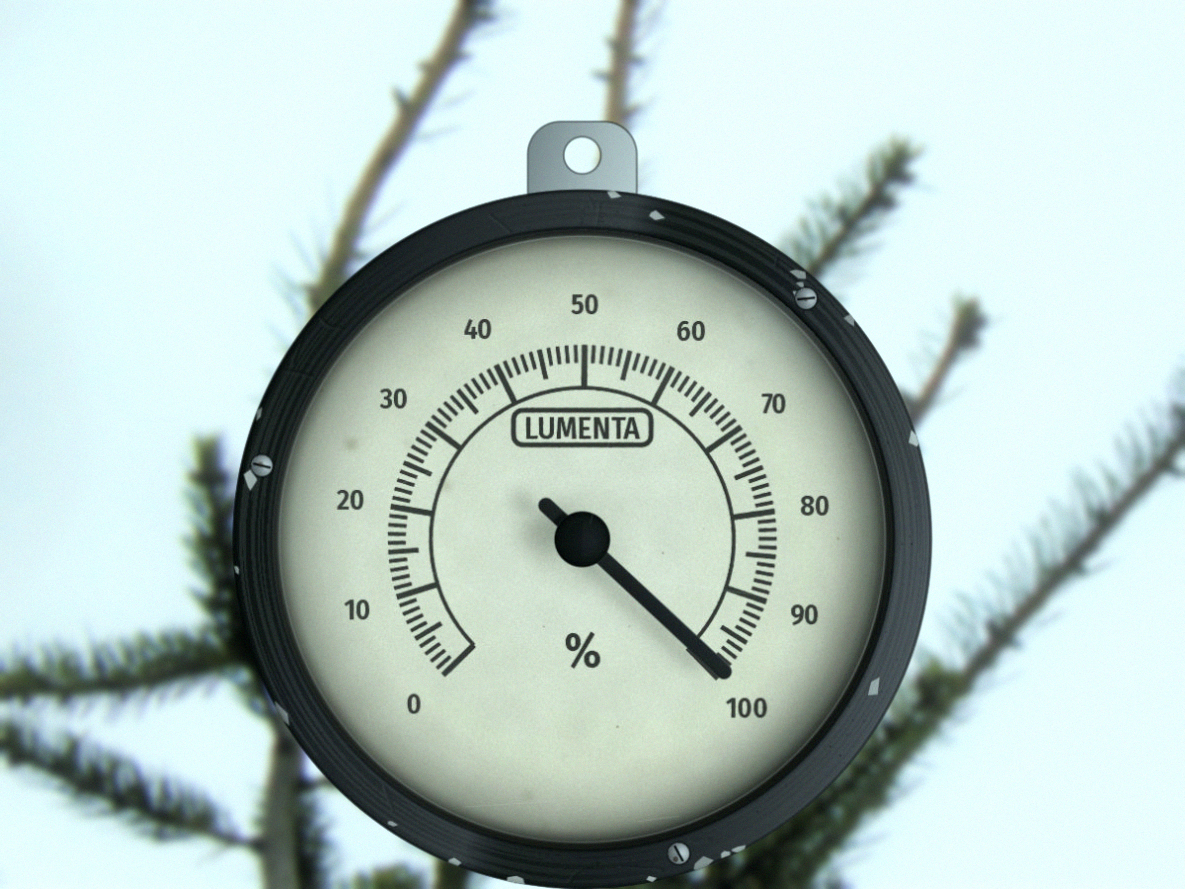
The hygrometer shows 99 %
